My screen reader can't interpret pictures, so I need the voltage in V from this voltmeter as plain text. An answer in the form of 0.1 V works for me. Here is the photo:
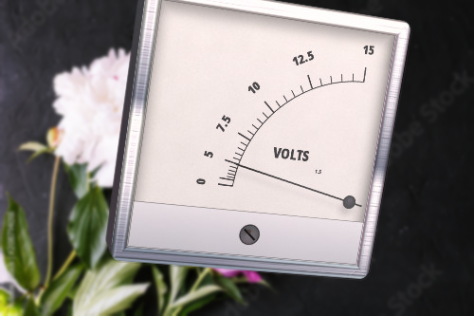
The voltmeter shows 5 V
